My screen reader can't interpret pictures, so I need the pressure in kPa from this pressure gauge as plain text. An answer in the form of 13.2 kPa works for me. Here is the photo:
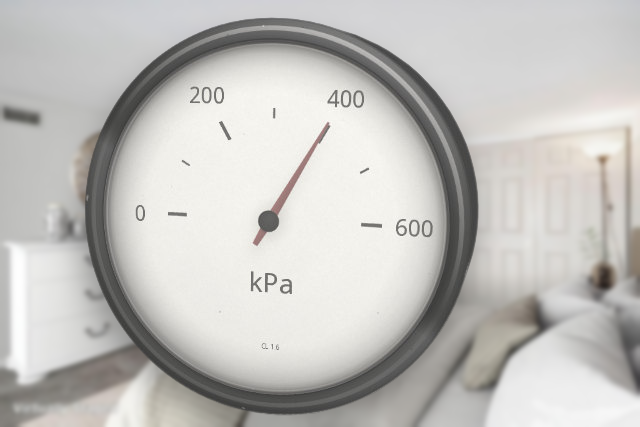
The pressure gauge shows 400 kPa
